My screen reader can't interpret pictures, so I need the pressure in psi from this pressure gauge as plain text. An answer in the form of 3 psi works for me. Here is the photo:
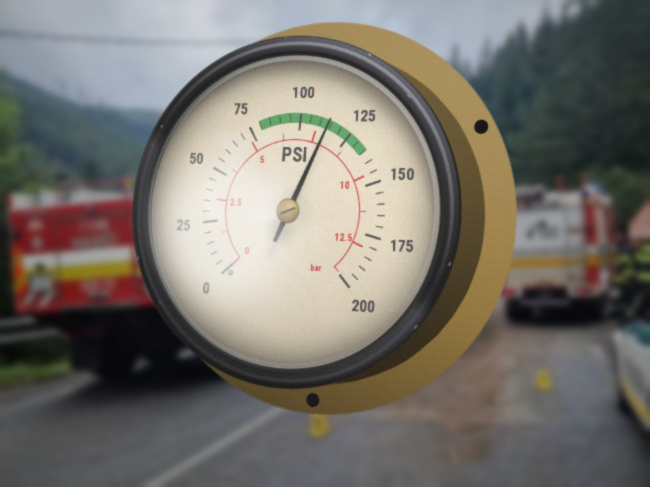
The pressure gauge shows 115 psi
